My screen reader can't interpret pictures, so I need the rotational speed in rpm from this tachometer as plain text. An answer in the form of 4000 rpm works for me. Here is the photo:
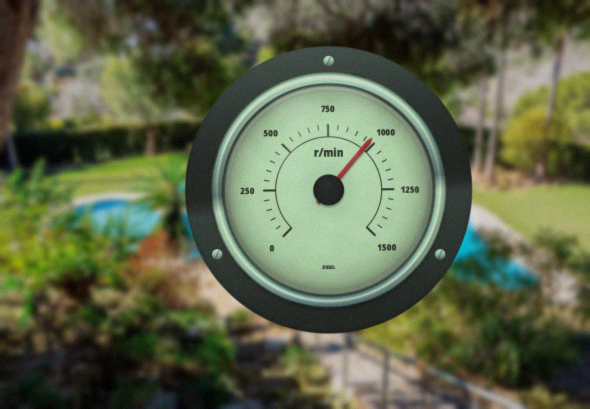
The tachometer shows 975 rpm
